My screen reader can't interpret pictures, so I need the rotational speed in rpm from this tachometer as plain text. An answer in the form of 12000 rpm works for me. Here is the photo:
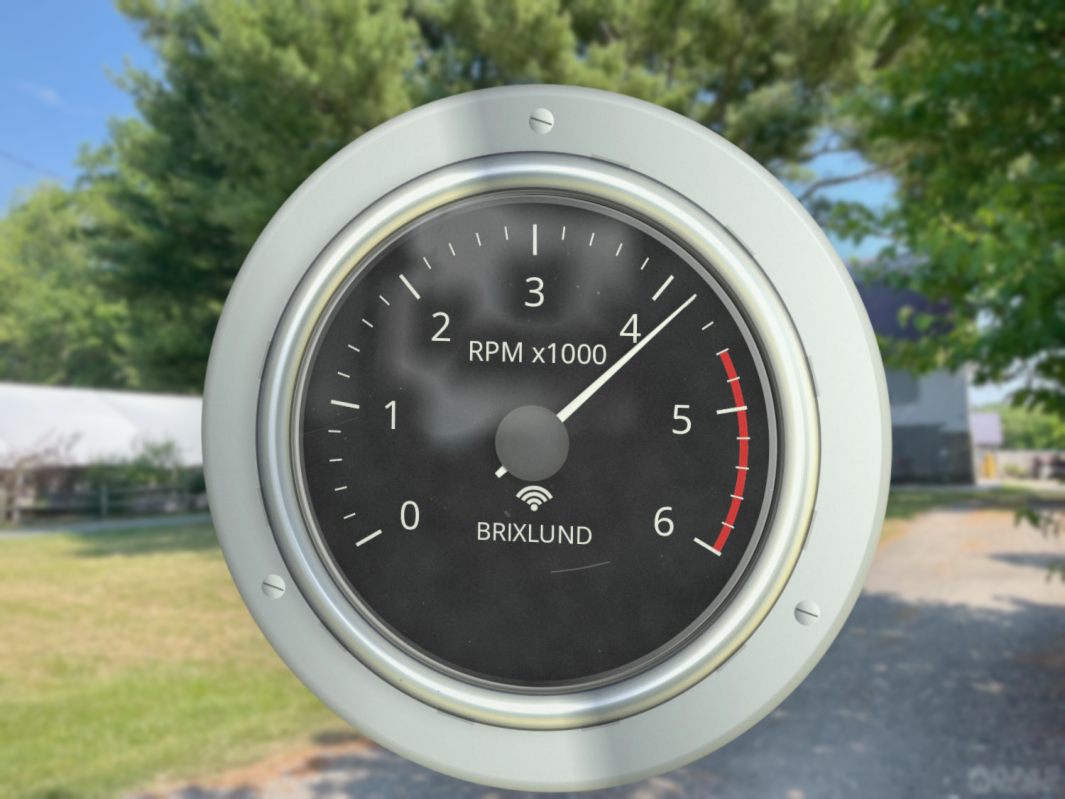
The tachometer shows 4200 rpm
